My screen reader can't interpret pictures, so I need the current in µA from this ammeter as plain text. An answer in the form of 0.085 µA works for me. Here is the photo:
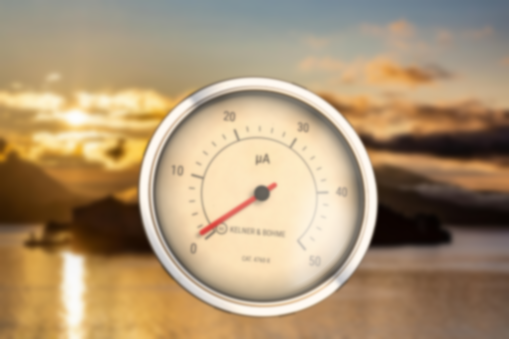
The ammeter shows 1 µA
